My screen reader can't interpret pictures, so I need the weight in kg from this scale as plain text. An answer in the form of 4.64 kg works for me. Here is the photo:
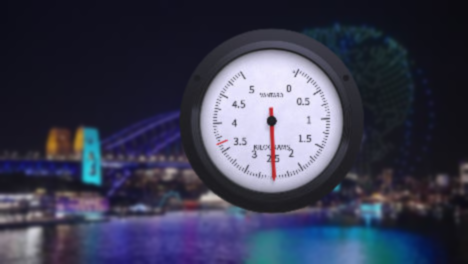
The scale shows 2.5 kg
